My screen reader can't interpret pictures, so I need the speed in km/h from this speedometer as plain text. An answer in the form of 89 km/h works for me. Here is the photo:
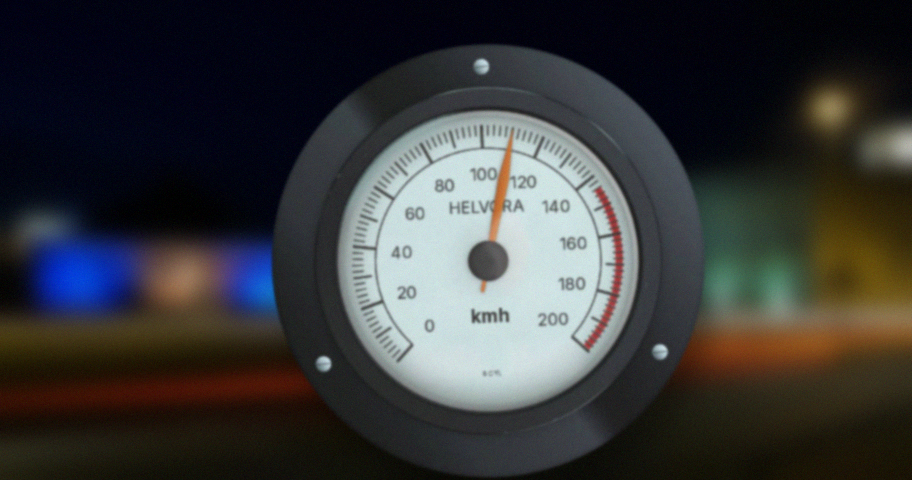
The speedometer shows 110 km/h
